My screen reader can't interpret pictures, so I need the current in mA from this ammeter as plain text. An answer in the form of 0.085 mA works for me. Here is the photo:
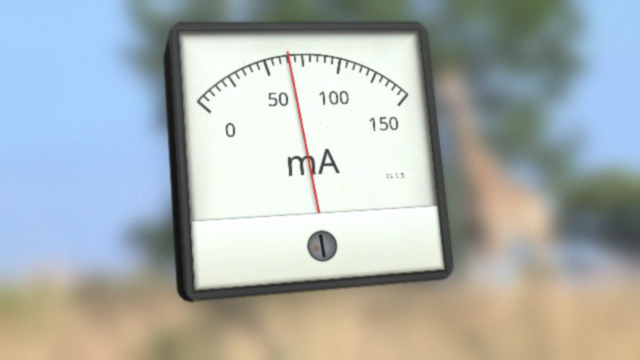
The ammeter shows 65 mA
